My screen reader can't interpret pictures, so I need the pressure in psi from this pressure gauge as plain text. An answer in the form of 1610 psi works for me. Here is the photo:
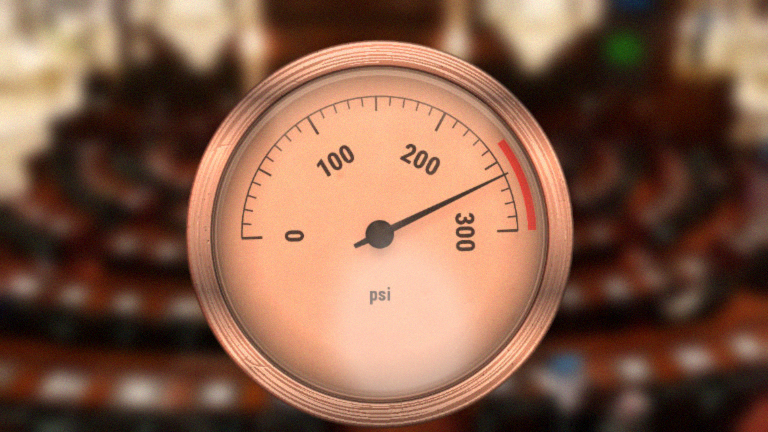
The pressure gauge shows 260 psi
